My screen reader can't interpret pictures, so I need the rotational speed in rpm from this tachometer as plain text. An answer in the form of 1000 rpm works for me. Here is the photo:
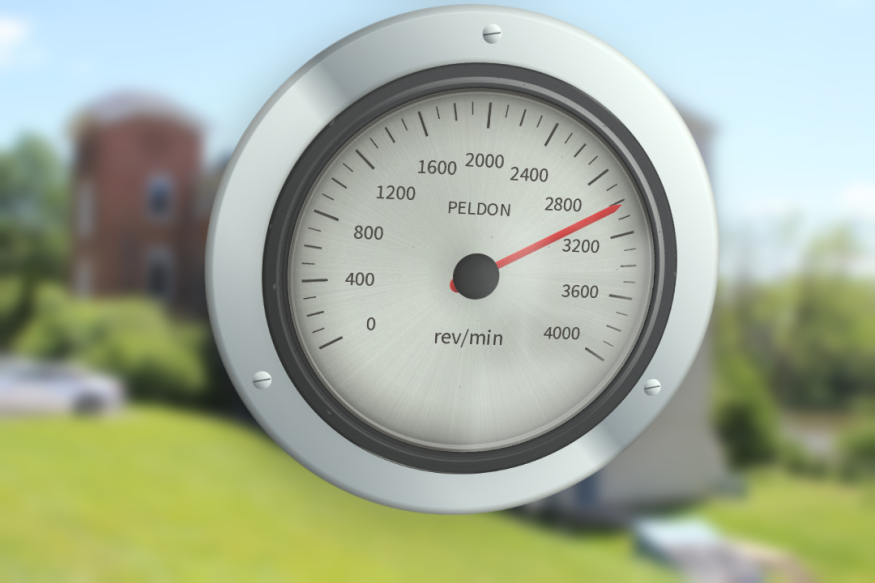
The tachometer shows 3000 rpm
